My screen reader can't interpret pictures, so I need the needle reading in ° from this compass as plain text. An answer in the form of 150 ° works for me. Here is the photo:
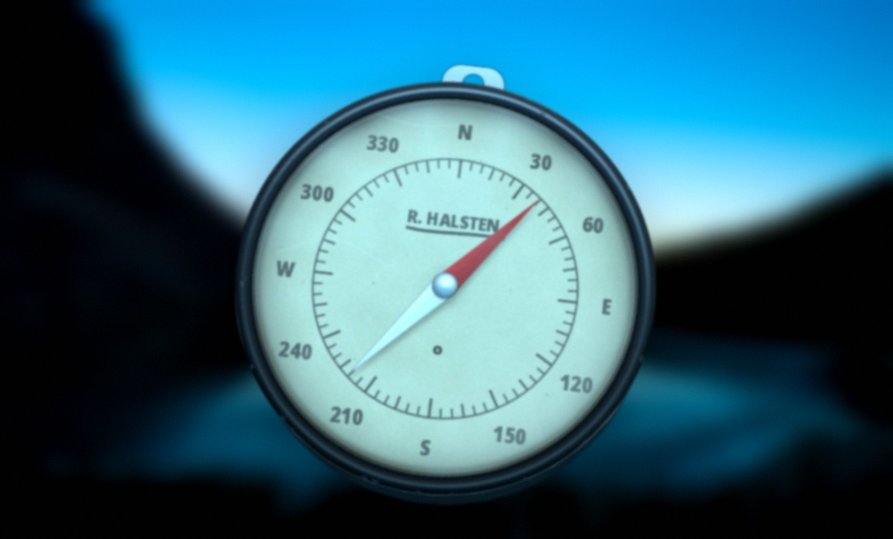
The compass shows 40 °
